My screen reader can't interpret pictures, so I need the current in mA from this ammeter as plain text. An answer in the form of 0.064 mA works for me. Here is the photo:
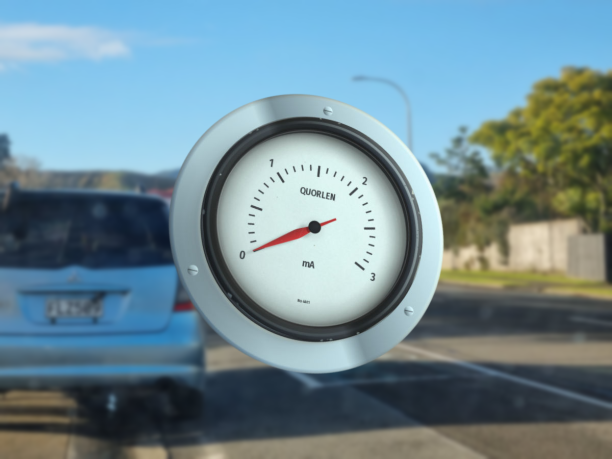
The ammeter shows 0 mA
